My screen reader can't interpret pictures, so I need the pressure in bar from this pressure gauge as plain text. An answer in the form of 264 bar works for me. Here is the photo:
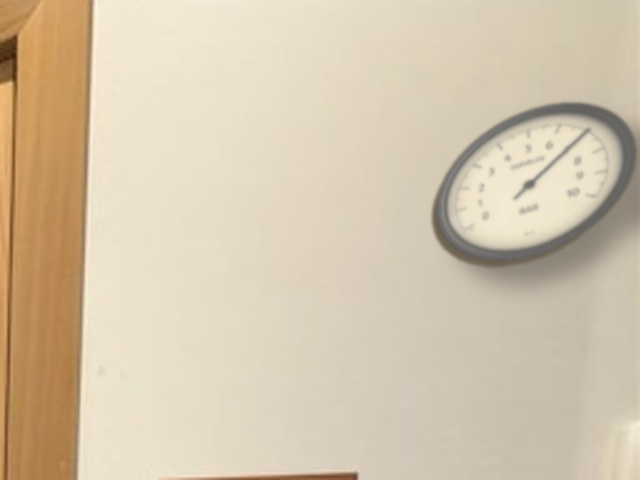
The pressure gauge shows 7 bar
